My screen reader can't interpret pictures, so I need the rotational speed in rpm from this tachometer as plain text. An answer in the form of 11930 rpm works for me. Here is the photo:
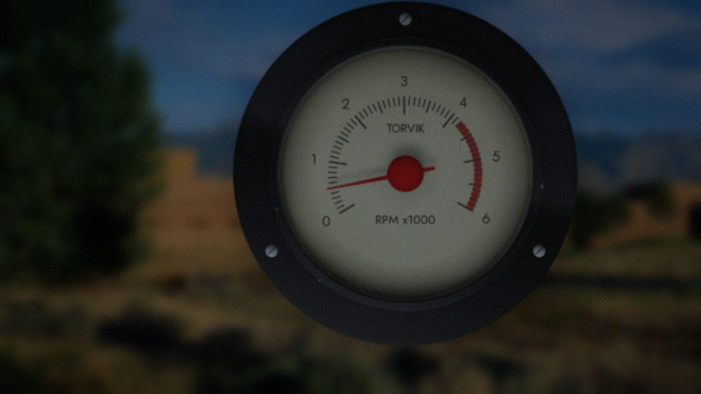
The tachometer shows 500 rpm
